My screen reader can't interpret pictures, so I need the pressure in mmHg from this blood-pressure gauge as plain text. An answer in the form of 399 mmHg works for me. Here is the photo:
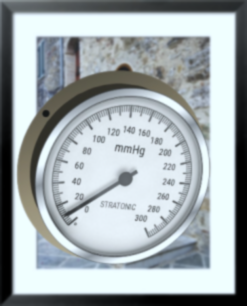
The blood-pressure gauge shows 10 mmHg
